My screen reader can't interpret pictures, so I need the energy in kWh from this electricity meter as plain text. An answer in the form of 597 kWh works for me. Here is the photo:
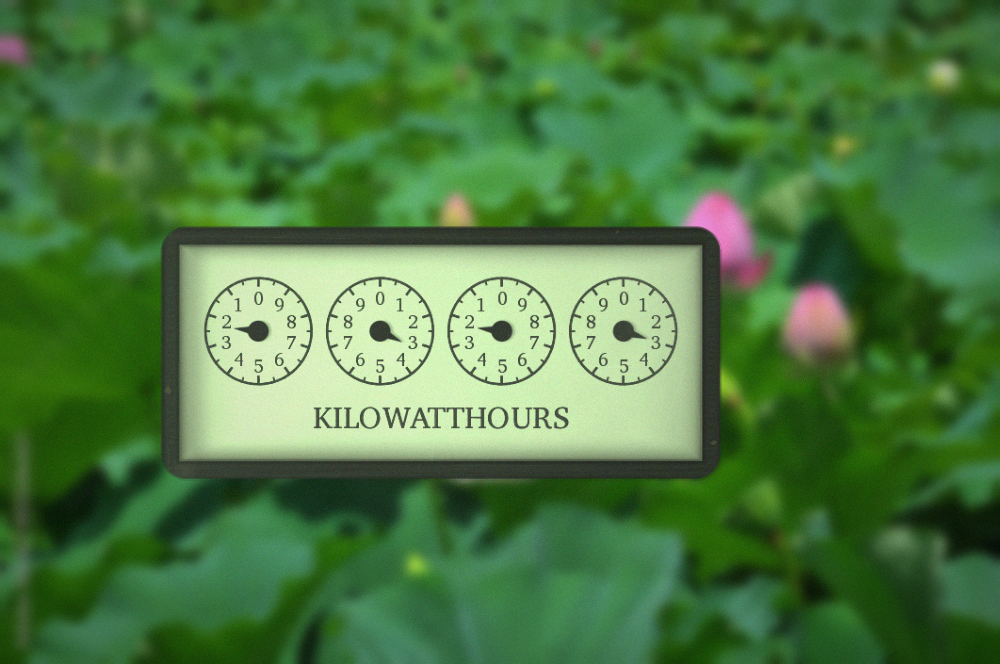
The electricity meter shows 2323 kWh
